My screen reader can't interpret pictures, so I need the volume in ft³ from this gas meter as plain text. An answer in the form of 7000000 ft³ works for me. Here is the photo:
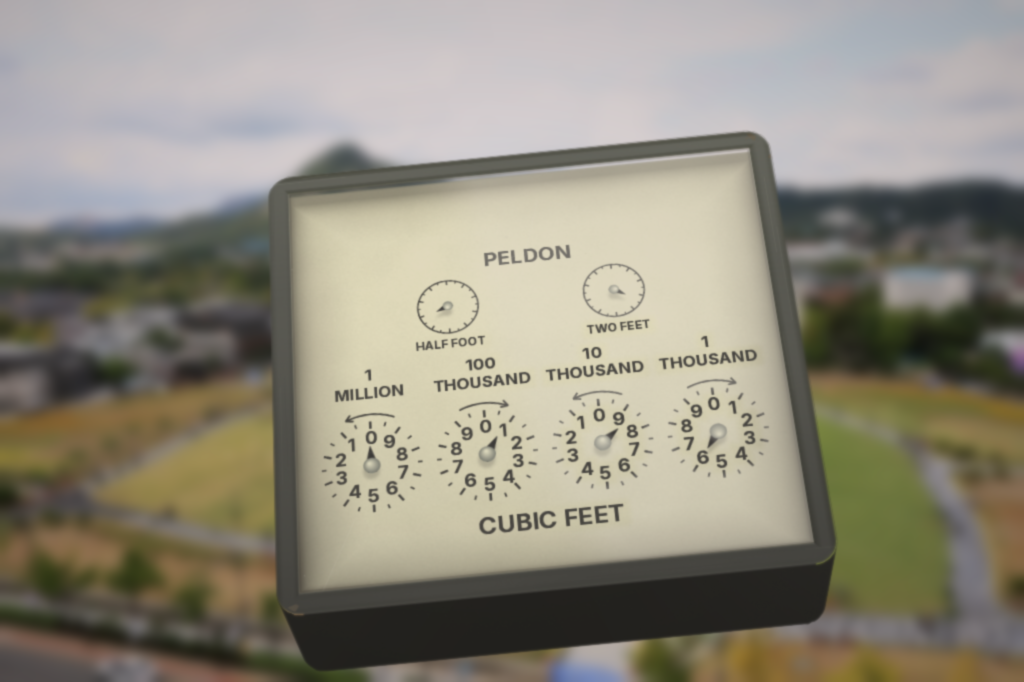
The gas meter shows 8600 ft³
